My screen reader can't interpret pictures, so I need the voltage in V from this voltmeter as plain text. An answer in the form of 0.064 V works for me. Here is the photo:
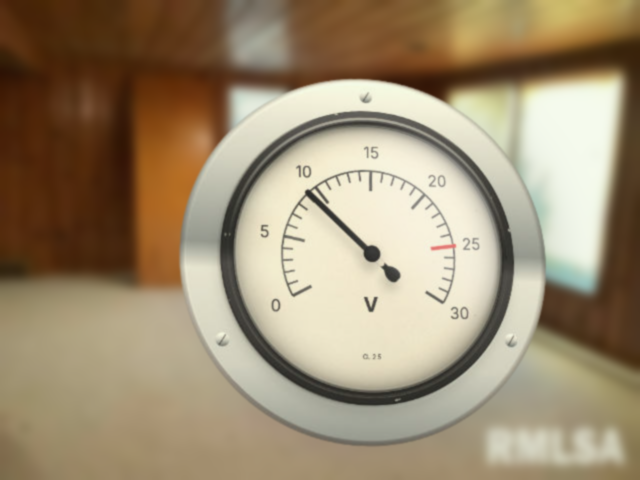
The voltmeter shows 9 V
